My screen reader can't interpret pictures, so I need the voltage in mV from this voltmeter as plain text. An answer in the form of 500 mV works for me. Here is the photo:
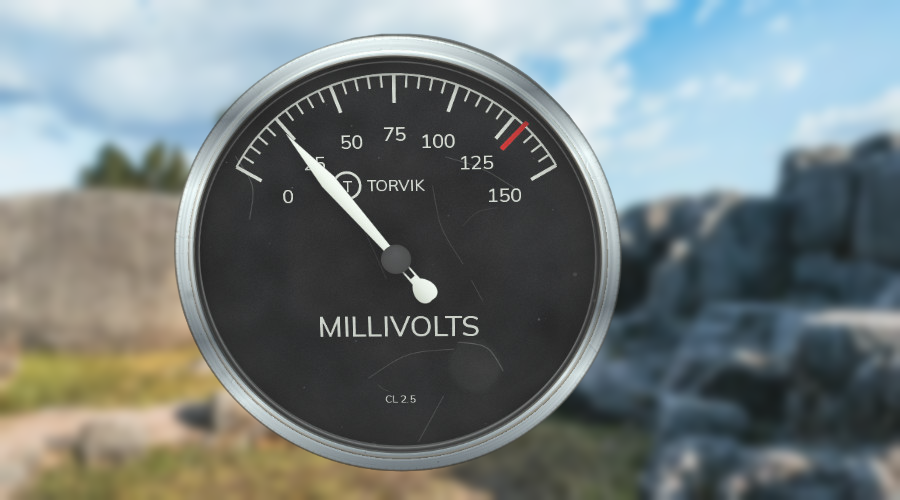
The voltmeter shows 25 mV
